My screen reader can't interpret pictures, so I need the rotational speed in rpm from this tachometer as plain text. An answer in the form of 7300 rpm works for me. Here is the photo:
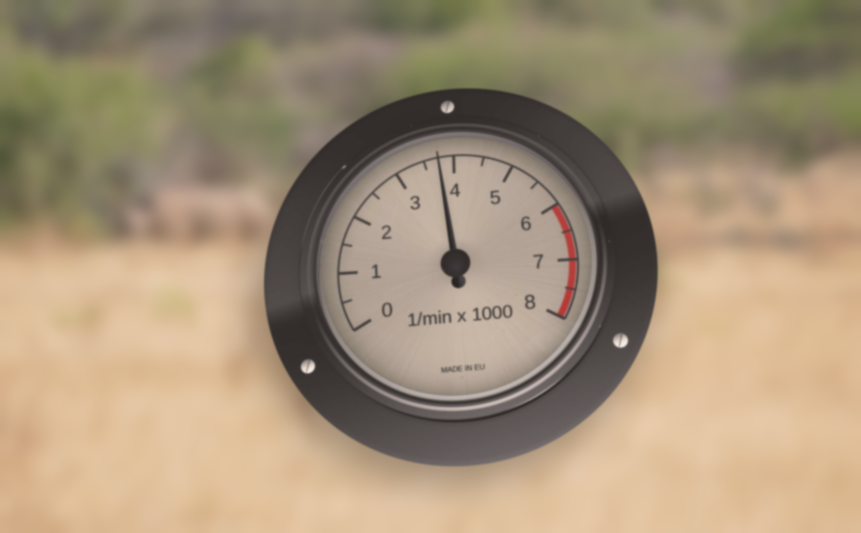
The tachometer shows 3750 rpm
